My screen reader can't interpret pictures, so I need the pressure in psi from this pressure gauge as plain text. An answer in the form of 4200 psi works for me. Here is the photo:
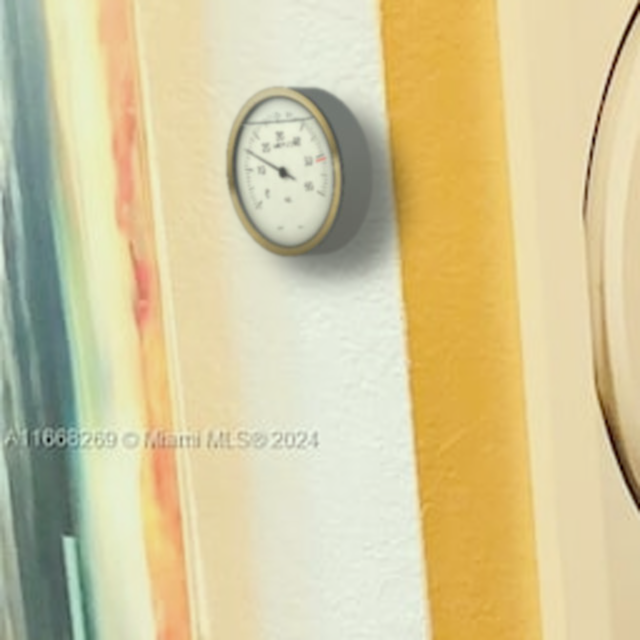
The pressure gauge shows 15 psi
